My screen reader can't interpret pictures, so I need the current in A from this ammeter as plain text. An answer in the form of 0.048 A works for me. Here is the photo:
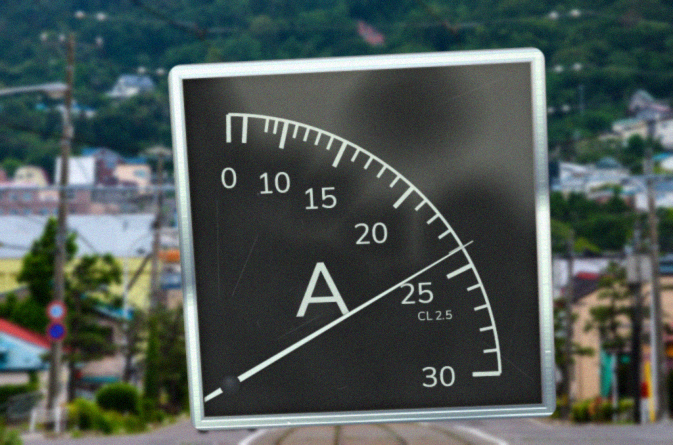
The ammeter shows 24 A
